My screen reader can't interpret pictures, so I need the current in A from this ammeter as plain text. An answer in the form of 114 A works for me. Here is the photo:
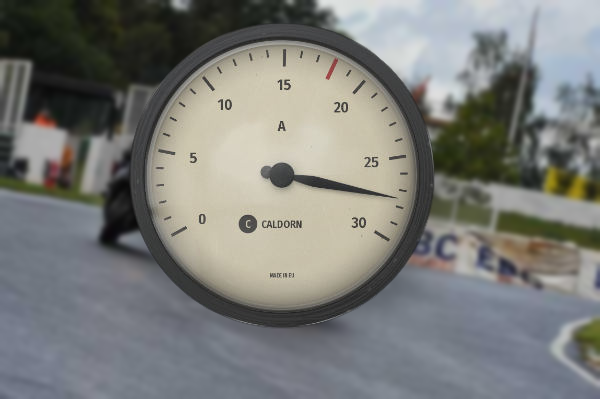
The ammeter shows 27.5 A
